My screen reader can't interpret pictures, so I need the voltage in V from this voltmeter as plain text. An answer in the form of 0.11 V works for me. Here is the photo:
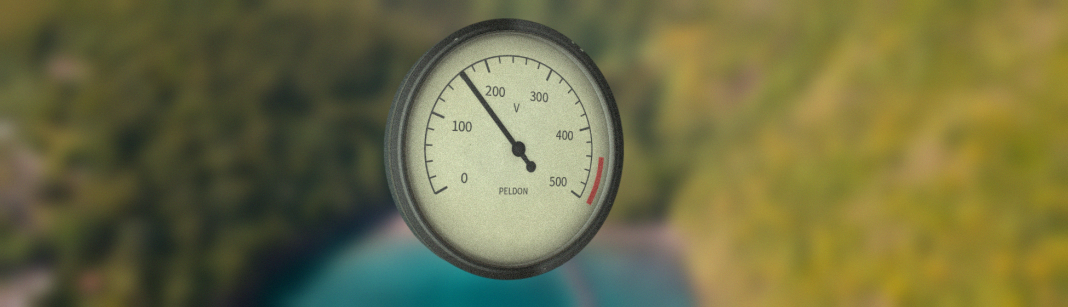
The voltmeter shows 160 V
